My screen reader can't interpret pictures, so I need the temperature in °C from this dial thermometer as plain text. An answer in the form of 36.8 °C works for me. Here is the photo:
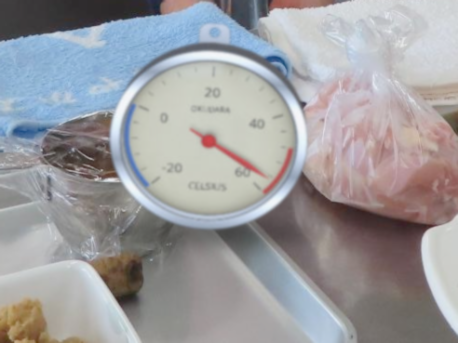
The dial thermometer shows 56 °C
